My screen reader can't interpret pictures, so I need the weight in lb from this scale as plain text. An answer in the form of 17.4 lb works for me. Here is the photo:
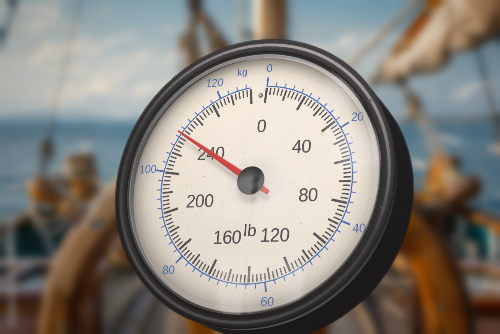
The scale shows 240 lb
